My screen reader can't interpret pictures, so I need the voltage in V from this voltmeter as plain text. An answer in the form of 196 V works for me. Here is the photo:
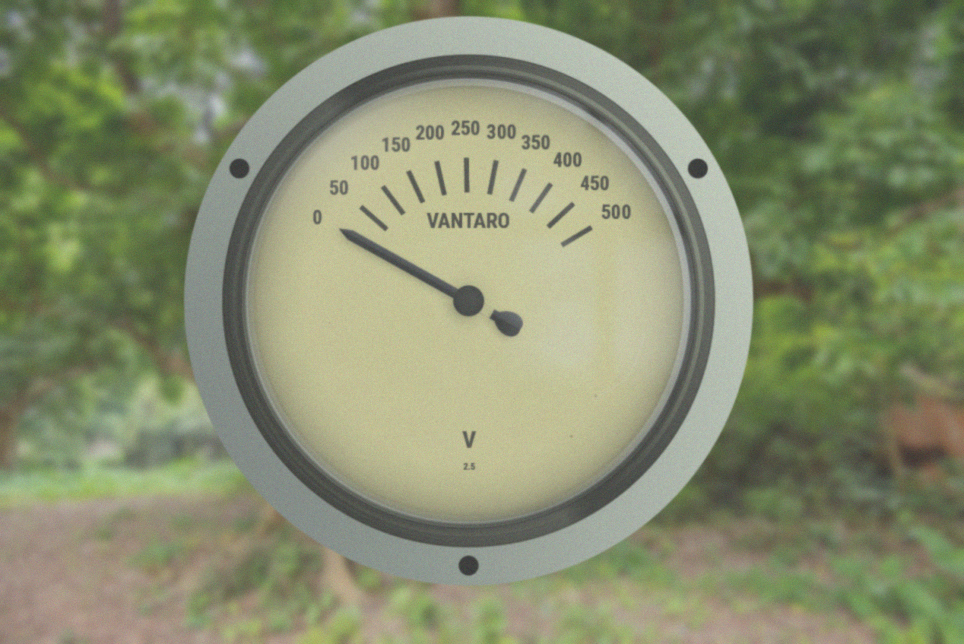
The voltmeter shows 0 V
